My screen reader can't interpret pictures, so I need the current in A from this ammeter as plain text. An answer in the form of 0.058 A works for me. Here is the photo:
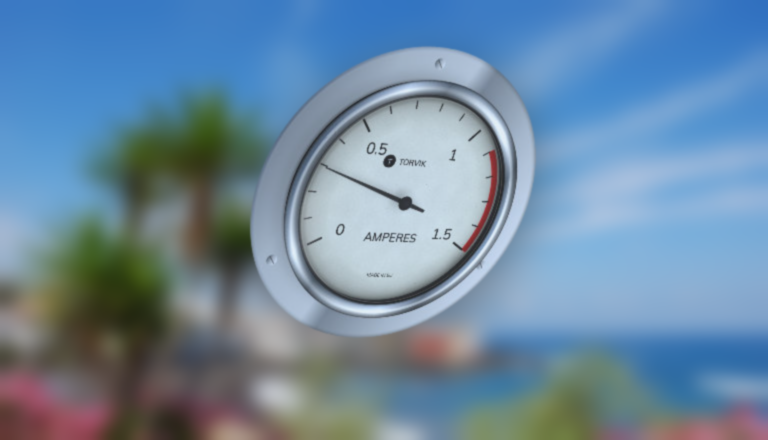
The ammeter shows 0.3 A
